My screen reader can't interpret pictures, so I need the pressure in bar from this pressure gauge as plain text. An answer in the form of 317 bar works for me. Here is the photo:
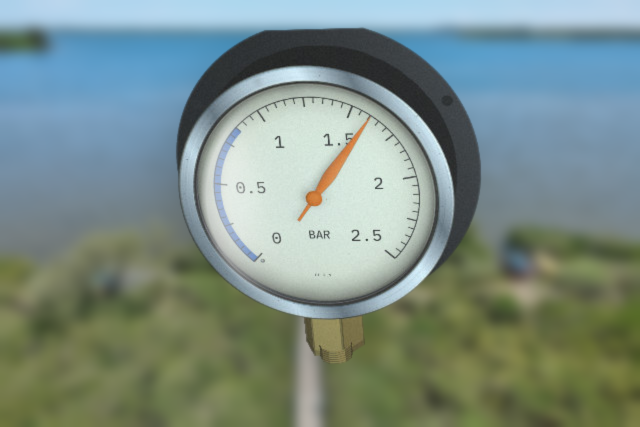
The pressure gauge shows 1.6 bar
